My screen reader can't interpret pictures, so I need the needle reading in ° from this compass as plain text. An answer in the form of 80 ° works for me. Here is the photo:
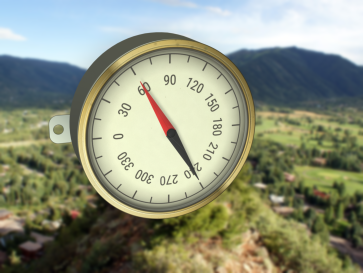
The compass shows 60 °
